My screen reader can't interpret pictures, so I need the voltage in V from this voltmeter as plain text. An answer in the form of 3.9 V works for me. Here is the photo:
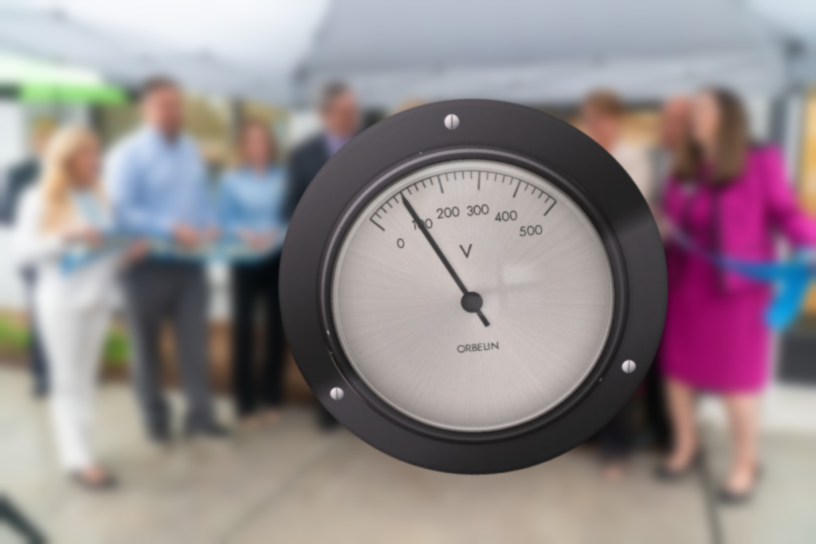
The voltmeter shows 100 V
